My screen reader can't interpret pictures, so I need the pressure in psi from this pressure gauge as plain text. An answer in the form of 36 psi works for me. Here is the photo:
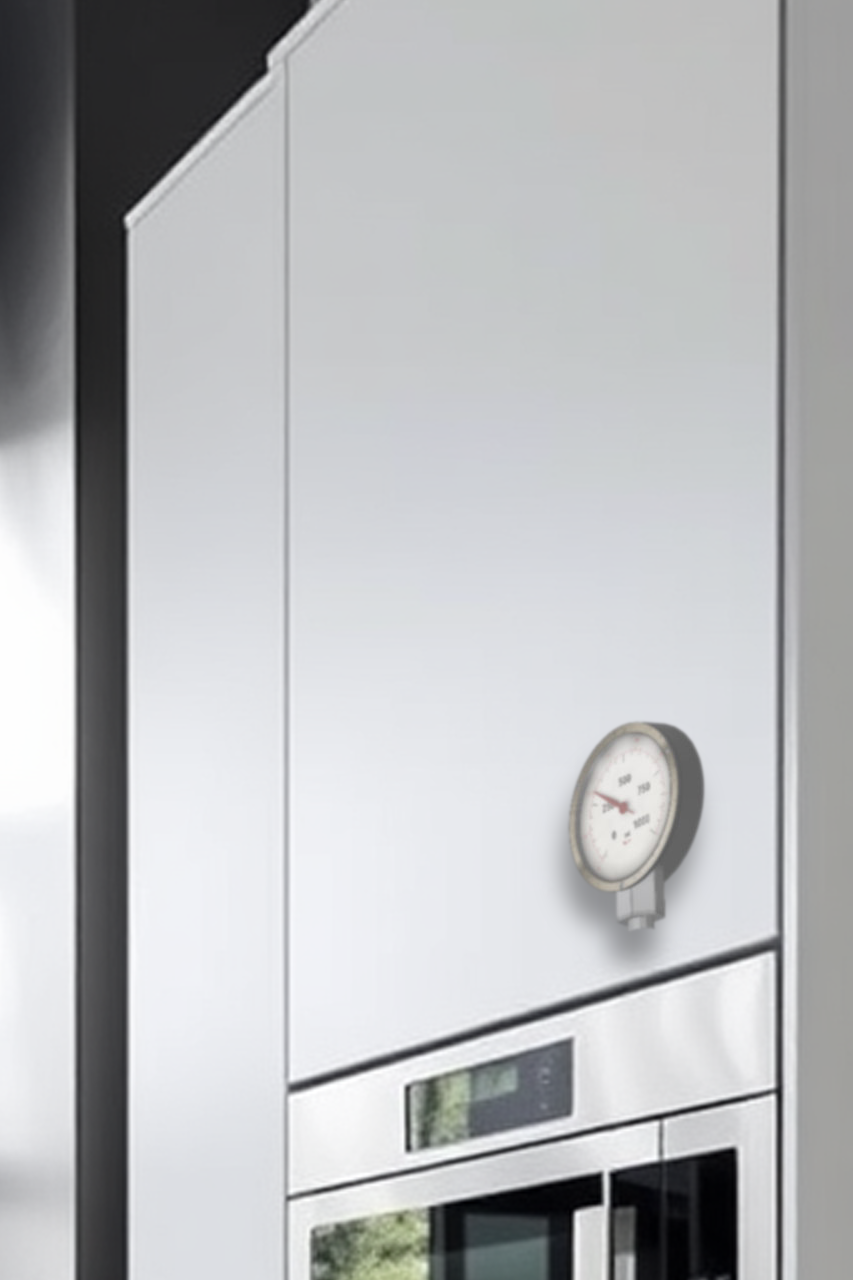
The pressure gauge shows 300 psi
